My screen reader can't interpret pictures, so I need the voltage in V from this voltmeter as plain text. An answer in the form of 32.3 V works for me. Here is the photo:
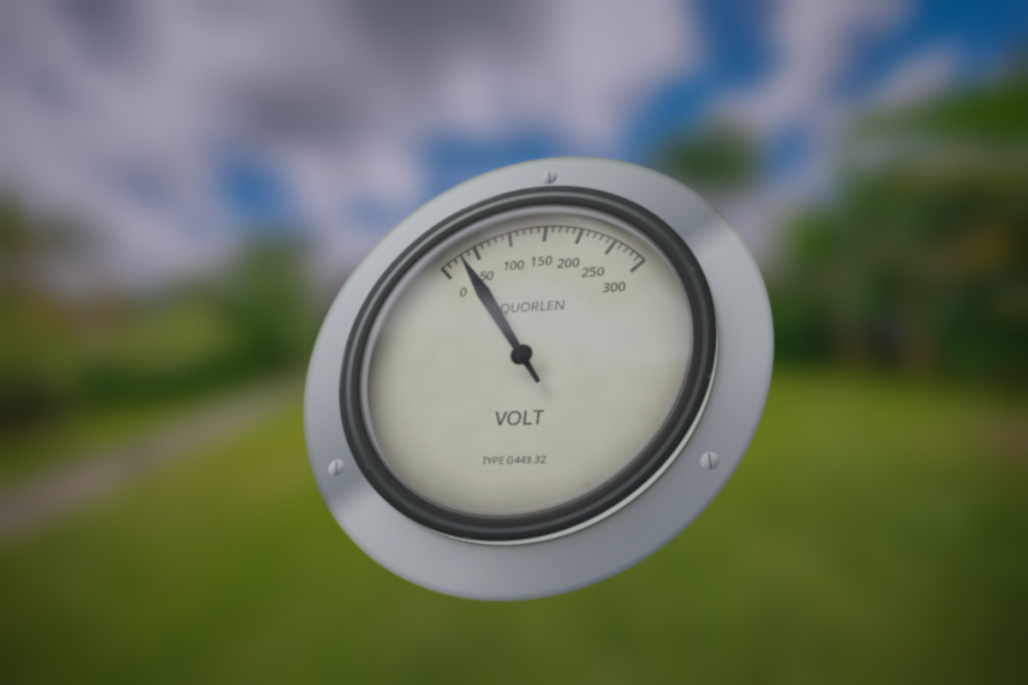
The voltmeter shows 30 V
